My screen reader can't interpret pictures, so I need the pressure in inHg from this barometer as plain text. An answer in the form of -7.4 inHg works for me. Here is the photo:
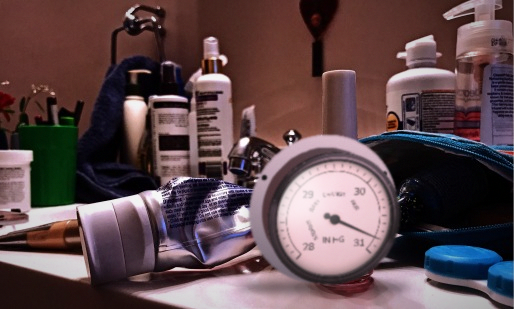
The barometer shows 30.8 inHg
